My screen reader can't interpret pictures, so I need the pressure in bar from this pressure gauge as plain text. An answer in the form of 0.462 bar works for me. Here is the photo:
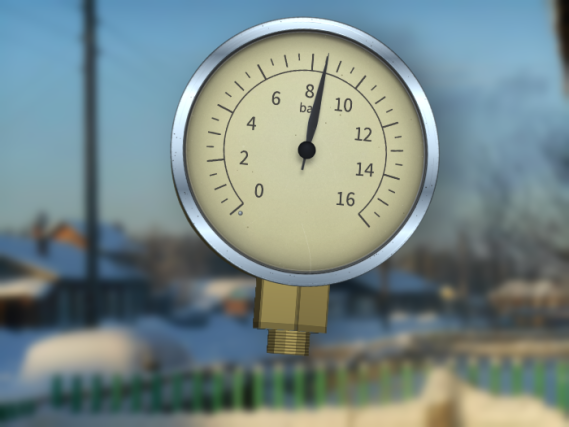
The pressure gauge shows 8.5 bar
